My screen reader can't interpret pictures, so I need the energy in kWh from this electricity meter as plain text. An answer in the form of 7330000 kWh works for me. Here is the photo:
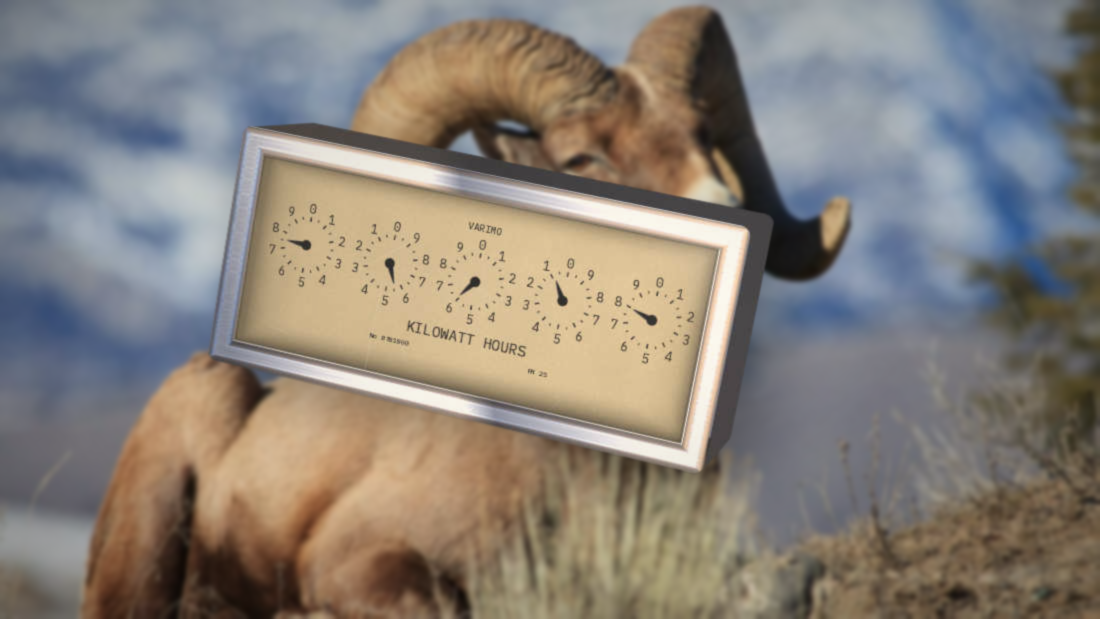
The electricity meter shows 75608 kWh
